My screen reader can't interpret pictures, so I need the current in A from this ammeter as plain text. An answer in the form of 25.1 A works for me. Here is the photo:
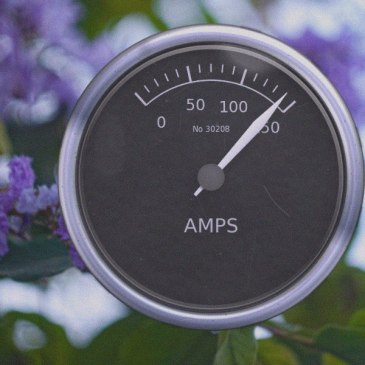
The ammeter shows 140 A
